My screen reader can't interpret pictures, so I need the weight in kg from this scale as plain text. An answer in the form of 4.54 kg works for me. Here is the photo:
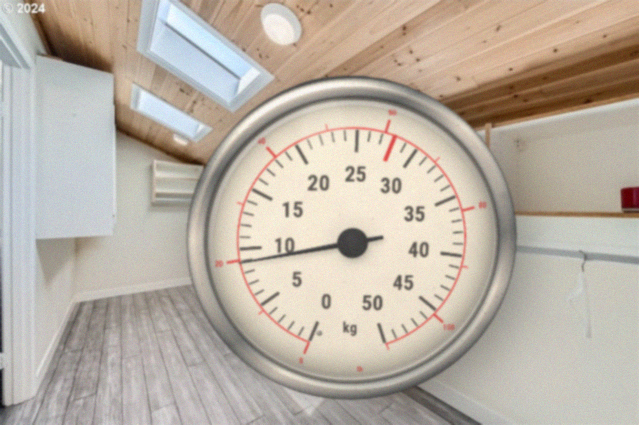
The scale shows 9 kg
